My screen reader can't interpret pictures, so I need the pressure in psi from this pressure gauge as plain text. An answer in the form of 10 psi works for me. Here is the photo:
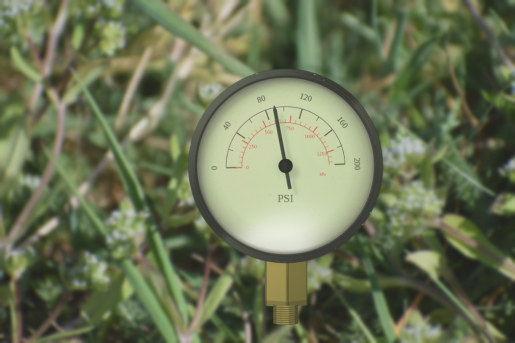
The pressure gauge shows 90 psi
